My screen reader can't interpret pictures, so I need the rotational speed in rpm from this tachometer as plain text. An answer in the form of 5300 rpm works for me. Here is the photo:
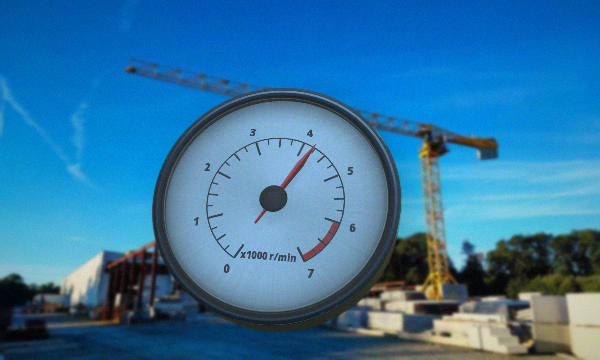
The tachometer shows 4250 rpm
